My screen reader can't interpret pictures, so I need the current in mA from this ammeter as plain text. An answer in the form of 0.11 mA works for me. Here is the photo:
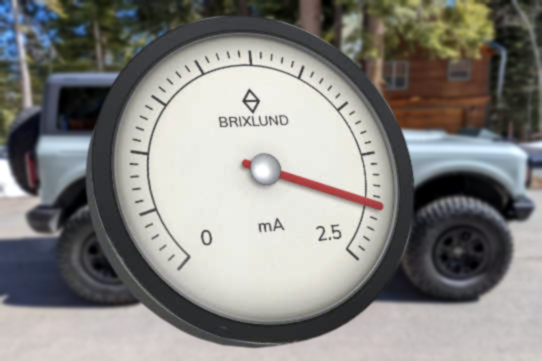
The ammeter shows 2.25 mA
